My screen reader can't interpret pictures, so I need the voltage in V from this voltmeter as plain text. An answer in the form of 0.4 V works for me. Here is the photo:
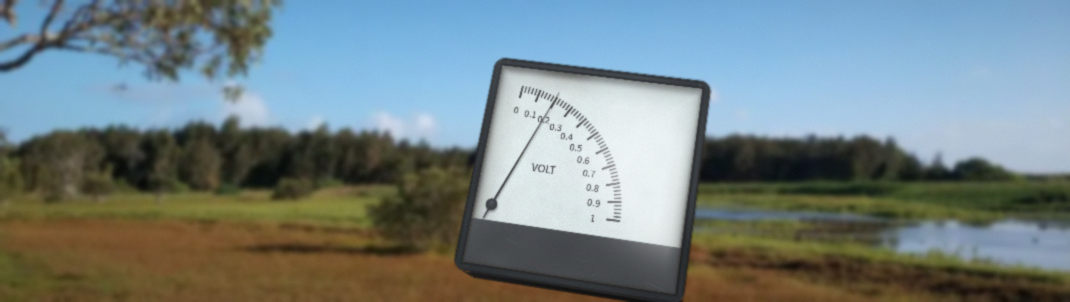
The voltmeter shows 0.2 V
